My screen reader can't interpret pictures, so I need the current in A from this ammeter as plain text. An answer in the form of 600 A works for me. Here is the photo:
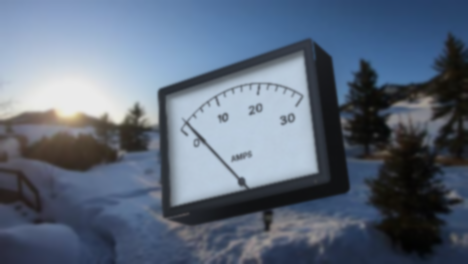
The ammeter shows 2 A
